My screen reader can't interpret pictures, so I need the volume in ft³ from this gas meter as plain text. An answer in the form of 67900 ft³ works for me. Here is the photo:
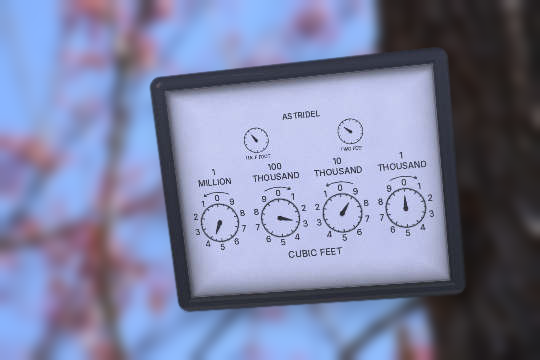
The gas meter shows 429000 ft³
